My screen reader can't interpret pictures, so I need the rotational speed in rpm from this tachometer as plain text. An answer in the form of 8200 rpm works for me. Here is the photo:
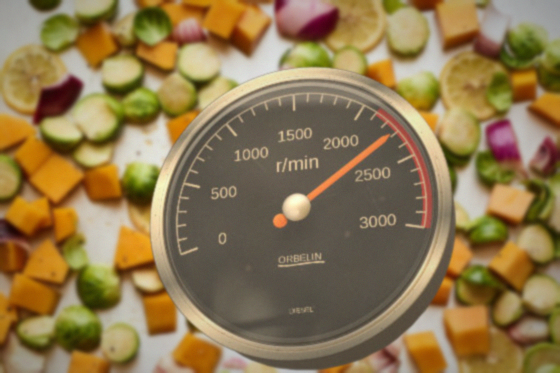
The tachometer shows 2300 rpm
